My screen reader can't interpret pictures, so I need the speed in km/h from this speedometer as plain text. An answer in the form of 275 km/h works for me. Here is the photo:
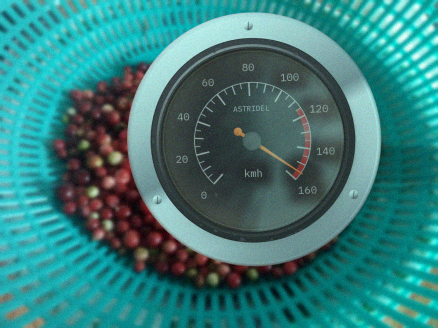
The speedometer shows 155 km/h
